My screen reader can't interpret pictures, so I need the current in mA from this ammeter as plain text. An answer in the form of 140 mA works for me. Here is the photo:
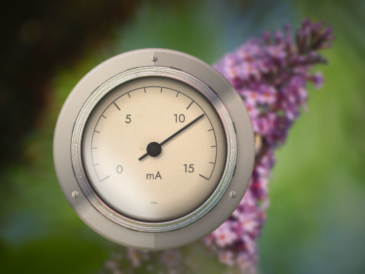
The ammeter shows 11 mA
